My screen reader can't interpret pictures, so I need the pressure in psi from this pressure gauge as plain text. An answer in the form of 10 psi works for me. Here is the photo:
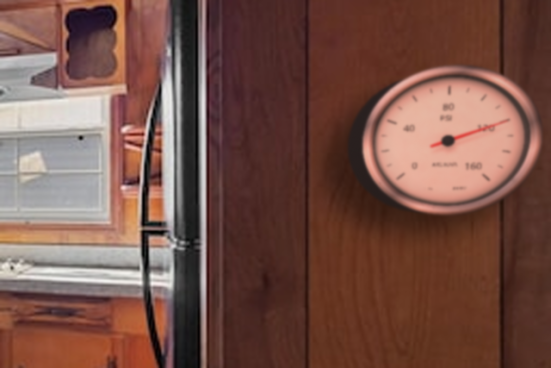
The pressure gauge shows 120 psi
